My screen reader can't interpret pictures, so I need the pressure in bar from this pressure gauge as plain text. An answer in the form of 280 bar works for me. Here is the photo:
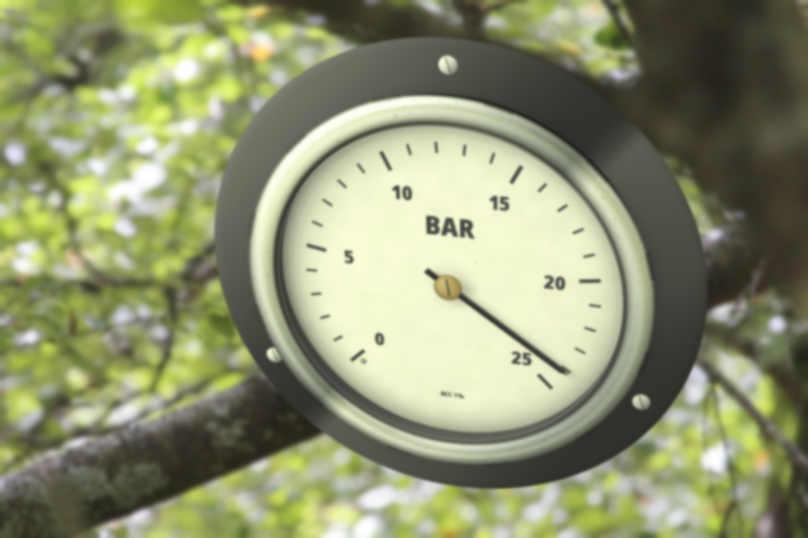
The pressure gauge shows 24 bar
